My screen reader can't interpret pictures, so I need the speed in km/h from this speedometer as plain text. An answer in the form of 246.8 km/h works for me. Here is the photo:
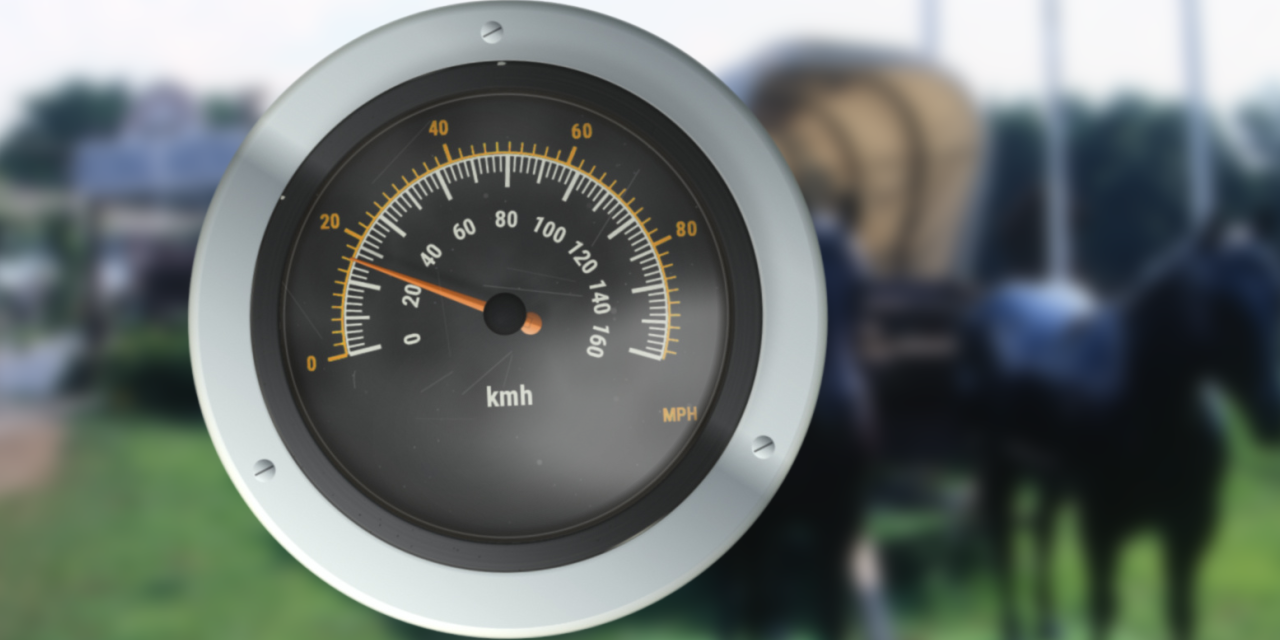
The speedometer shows 26 km/h
